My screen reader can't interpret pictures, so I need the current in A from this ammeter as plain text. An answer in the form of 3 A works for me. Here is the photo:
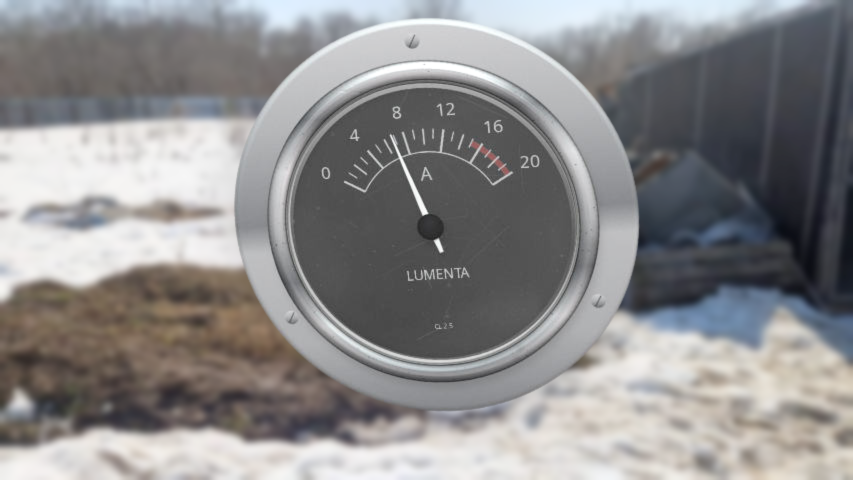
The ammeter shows 7 A
